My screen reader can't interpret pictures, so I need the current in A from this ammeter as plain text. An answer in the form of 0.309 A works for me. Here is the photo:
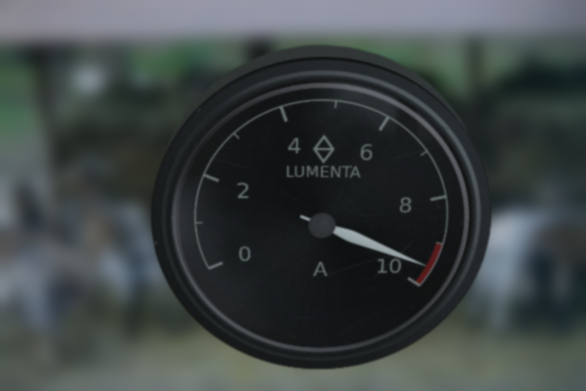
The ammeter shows 9.5 A
